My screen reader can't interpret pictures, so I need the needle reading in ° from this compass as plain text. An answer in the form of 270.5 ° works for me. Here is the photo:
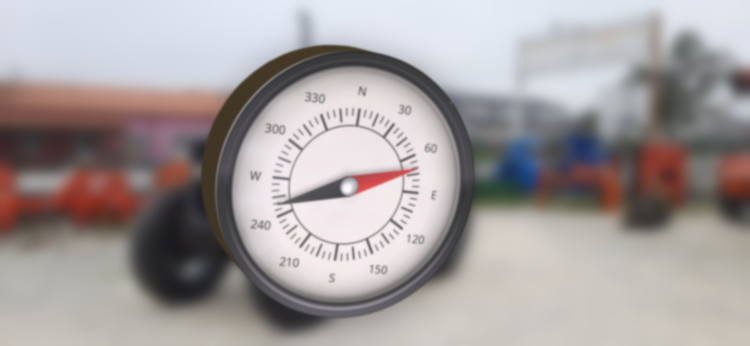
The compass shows 70 °
